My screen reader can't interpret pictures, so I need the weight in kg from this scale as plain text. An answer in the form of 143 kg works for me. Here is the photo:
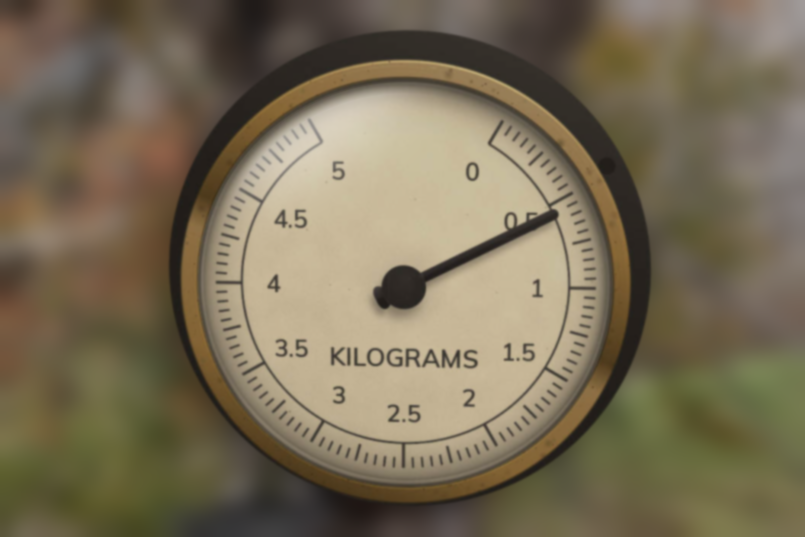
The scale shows 0.55 kg
